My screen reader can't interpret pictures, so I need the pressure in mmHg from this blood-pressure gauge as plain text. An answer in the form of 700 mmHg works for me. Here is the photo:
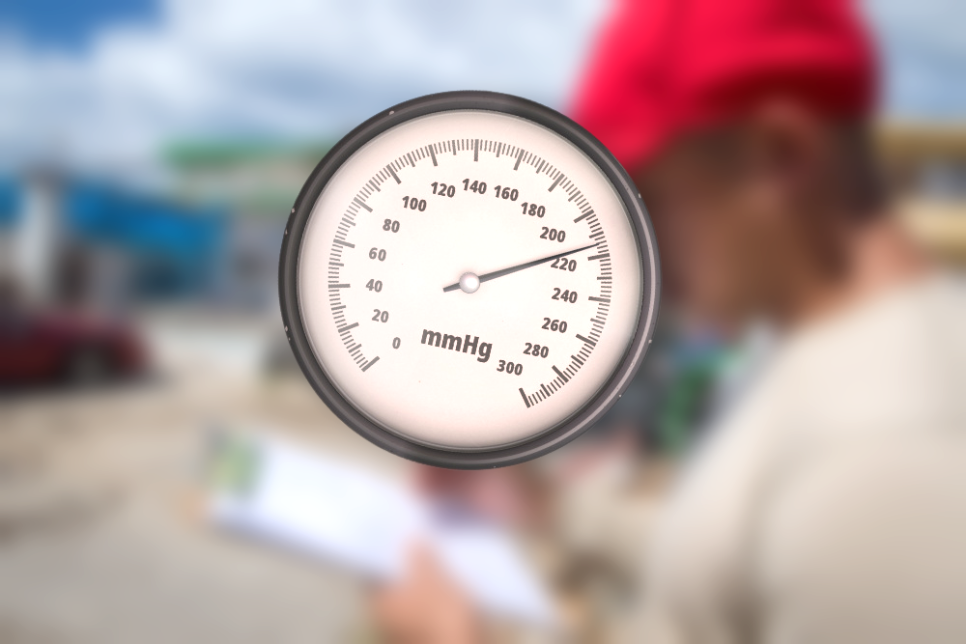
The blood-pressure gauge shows 214 mmHg
